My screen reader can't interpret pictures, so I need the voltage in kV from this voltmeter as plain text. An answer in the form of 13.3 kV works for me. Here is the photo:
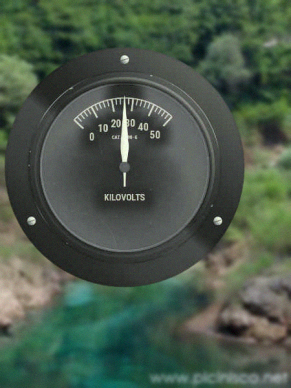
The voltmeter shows 26 kV
